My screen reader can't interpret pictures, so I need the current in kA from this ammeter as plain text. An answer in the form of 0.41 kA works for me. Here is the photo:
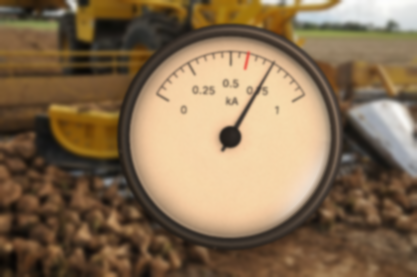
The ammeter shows 0.75 kA
